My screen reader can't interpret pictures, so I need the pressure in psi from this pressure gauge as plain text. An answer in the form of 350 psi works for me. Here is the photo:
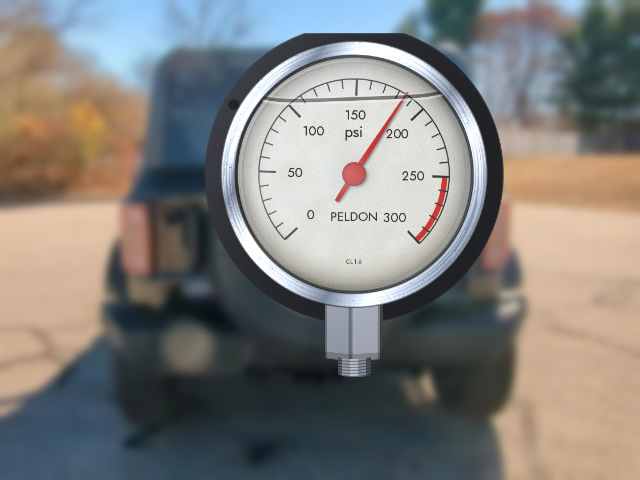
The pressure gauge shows 185 psi
